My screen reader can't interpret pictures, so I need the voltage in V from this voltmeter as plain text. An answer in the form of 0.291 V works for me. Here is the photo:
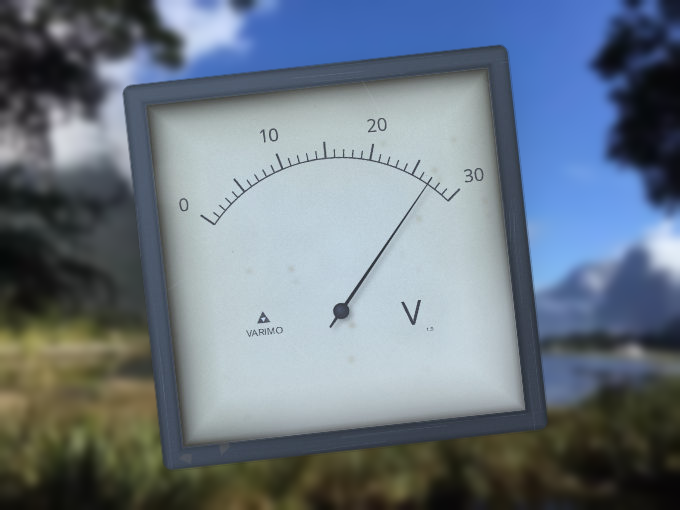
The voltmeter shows 27 V
